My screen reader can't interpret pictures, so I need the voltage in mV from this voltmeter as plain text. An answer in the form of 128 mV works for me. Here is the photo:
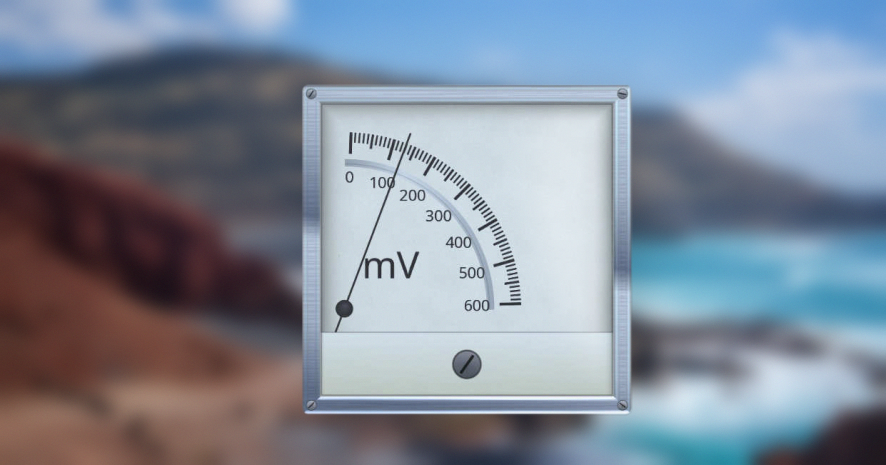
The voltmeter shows 130 mV
